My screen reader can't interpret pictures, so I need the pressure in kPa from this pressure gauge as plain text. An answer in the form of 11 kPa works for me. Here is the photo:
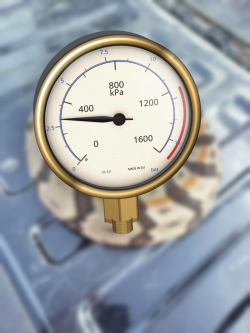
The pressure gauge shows 300 kPa
